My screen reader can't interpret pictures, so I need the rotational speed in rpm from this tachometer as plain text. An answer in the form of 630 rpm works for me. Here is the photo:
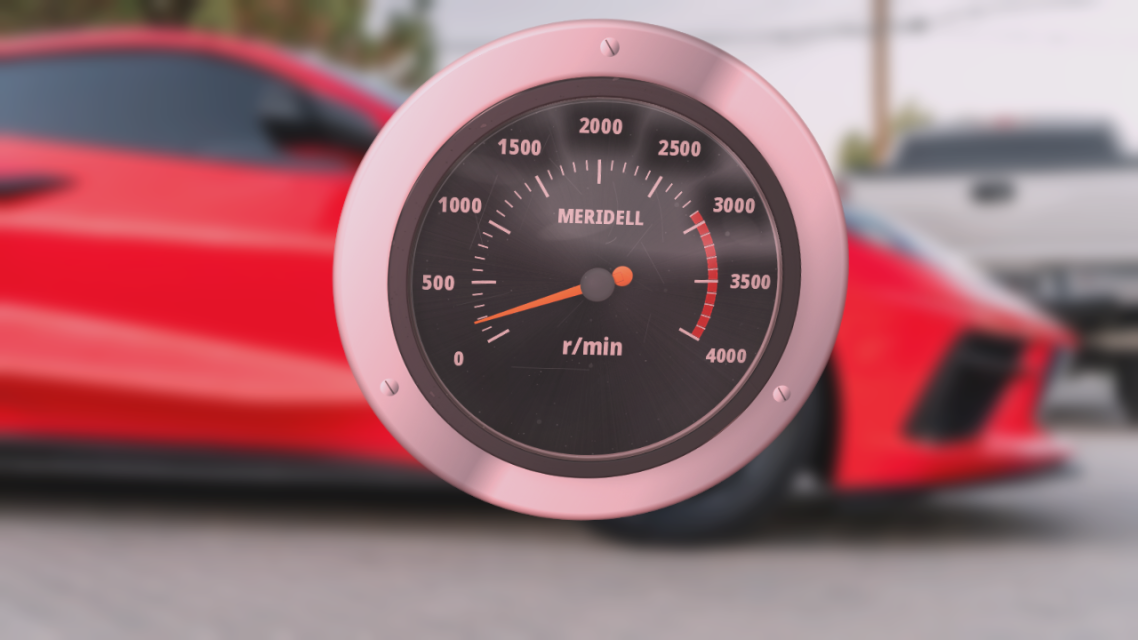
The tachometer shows 200 rpm
